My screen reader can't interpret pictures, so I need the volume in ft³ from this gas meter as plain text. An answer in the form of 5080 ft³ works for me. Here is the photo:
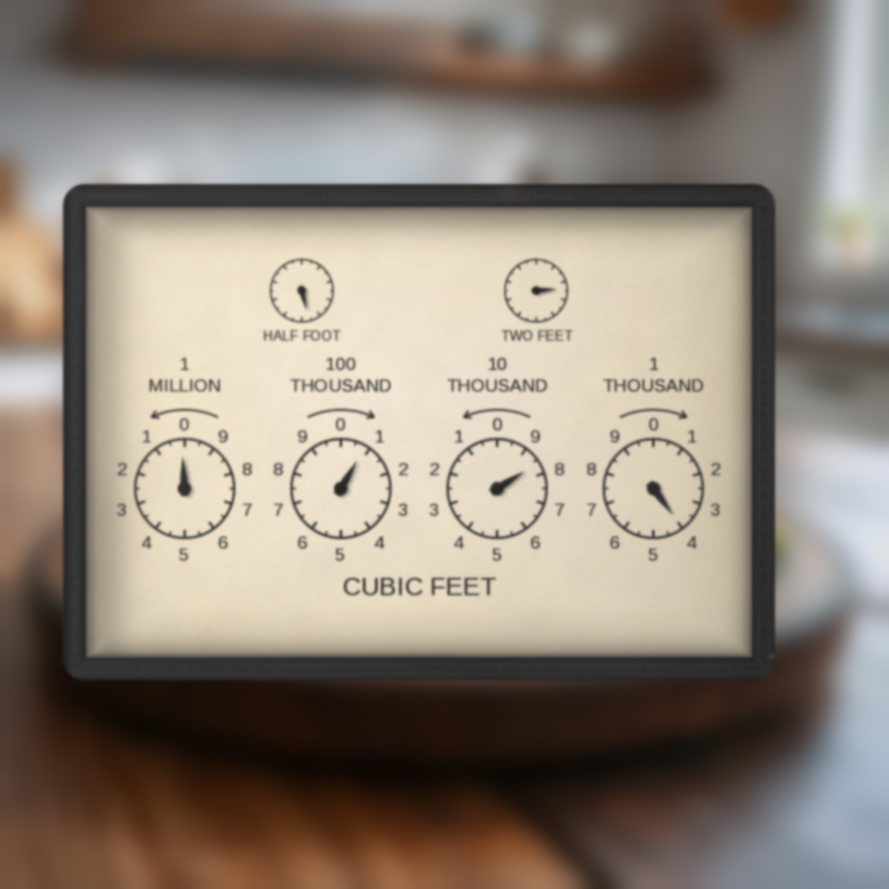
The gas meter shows 8400 ft³
